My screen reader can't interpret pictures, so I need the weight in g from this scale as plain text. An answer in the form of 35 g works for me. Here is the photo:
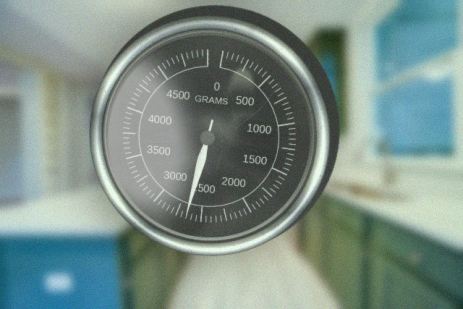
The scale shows 2650 g
